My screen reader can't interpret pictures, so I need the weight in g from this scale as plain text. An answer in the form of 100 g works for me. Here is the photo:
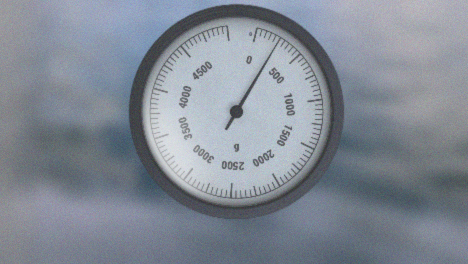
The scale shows 250 g
